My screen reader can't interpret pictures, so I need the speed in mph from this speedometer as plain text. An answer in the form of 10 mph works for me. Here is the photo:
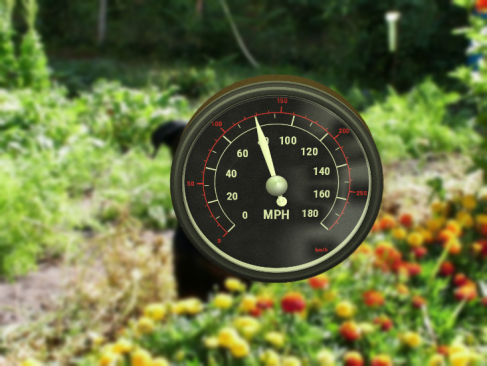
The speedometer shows 80 mph
